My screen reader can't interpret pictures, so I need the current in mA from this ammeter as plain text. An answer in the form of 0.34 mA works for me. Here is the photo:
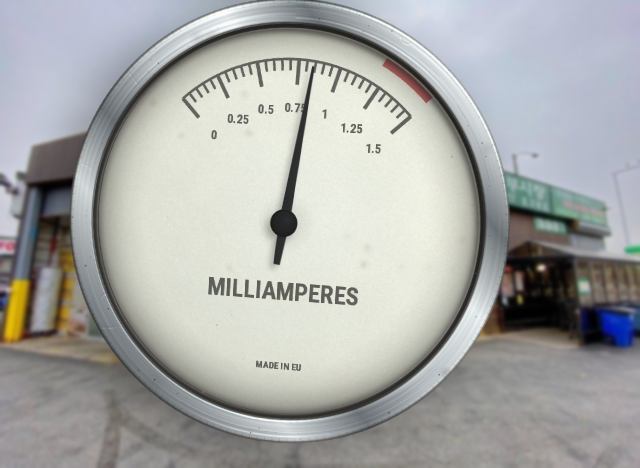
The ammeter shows 0.85 mA
